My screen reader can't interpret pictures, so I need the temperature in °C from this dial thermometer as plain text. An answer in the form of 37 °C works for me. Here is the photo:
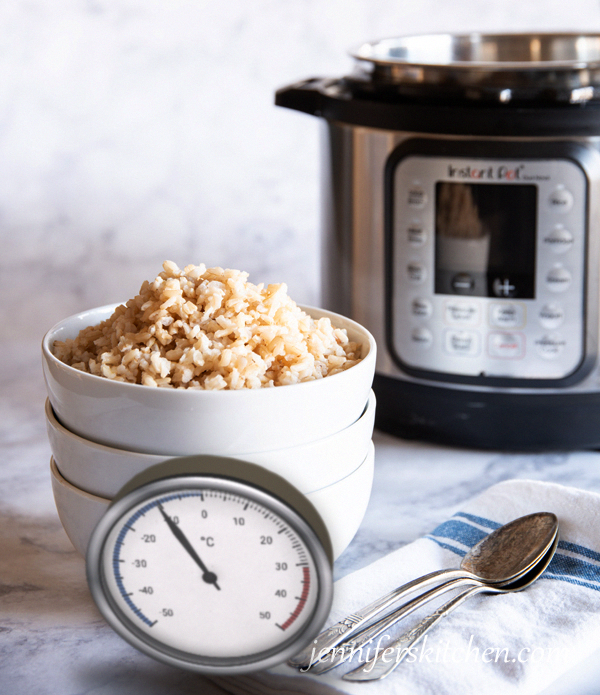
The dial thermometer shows -10 °C
